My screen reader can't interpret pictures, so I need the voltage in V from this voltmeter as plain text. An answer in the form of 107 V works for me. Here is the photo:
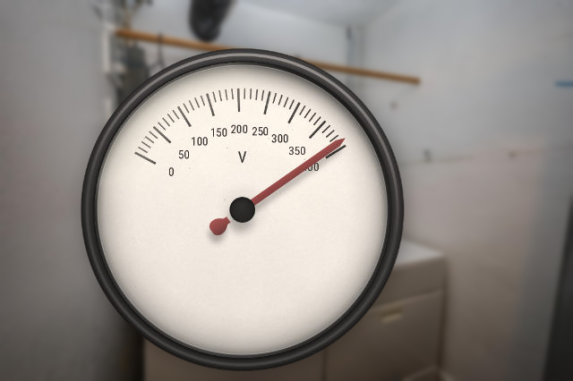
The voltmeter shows 390 V
